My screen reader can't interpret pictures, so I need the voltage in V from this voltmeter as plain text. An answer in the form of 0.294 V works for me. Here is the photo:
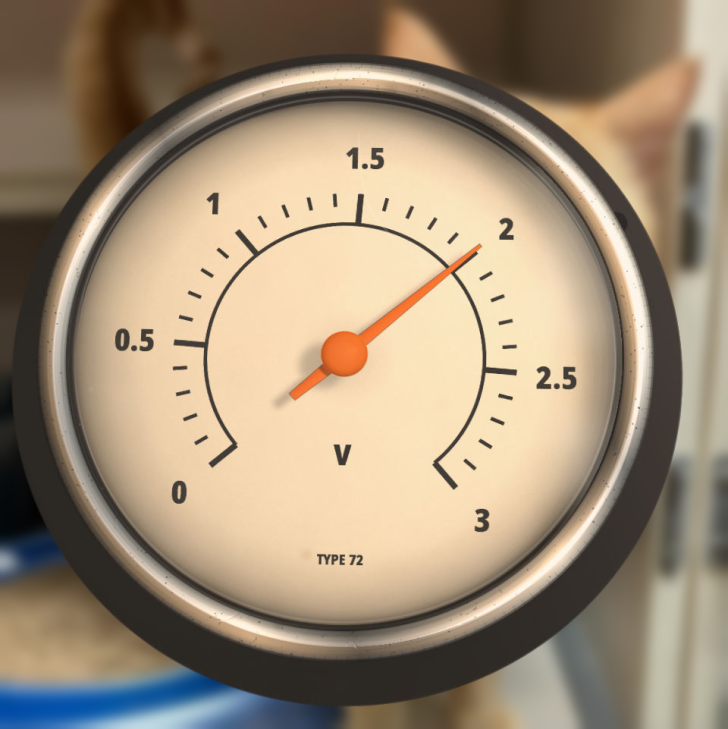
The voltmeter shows 2 V
